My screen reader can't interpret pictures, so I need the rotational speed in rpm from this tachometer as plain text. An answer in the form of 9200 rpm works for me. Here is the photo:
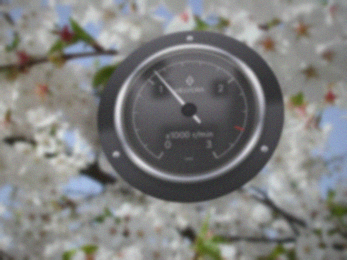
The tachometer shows 1100 rpm
